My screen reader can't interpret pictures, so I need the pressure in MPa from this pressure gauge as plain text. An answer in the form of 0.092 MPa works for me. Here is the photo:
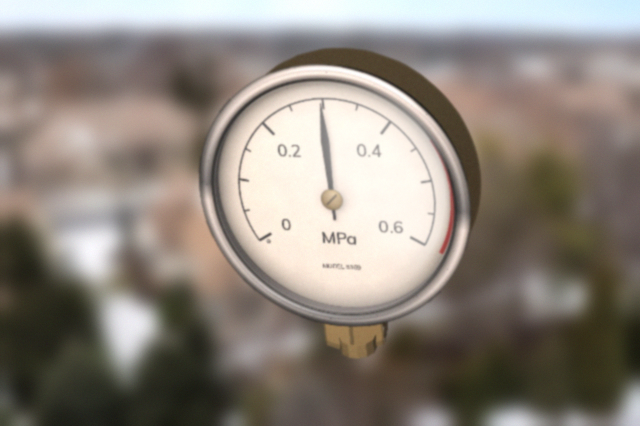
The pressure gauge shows 0.3 MPa
